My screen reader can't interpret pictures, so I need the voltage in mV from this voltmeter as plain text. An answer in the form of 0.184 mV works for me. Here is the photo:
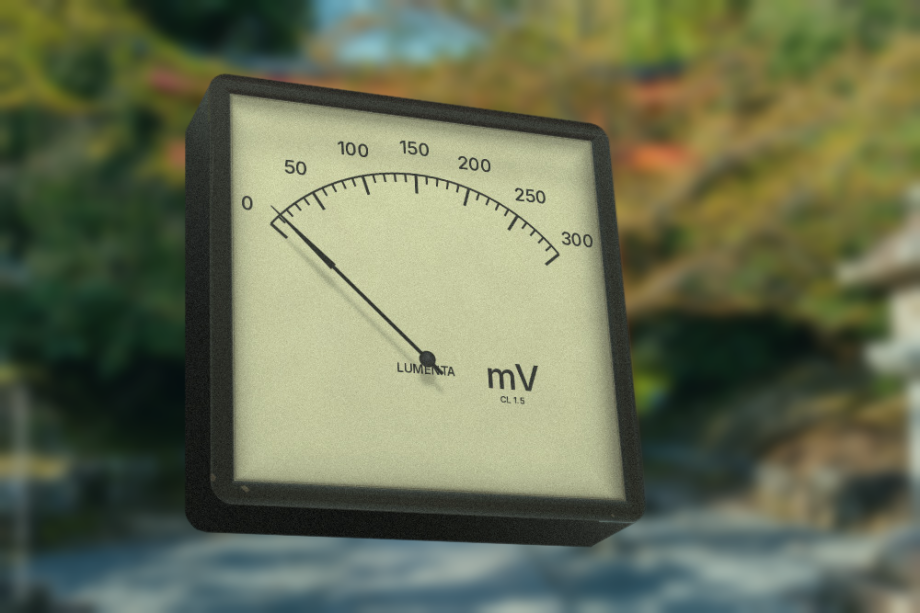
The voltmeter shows 10 mV
